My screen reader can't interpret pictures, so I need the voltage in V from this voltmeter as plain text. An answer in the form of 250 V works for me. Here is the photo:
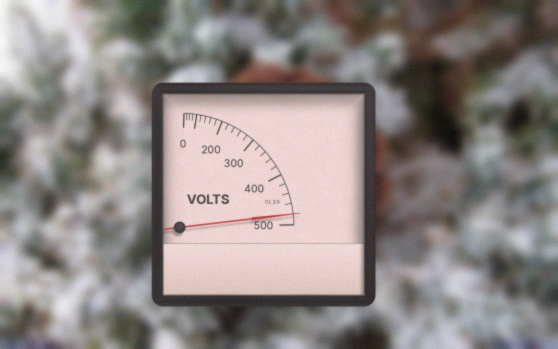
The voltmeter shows 480 V
